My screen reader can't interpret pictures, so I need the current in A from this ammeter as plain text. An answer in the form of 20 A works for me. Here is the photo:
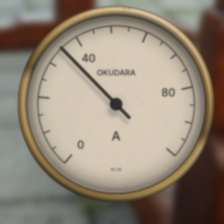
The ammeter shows 35 A
